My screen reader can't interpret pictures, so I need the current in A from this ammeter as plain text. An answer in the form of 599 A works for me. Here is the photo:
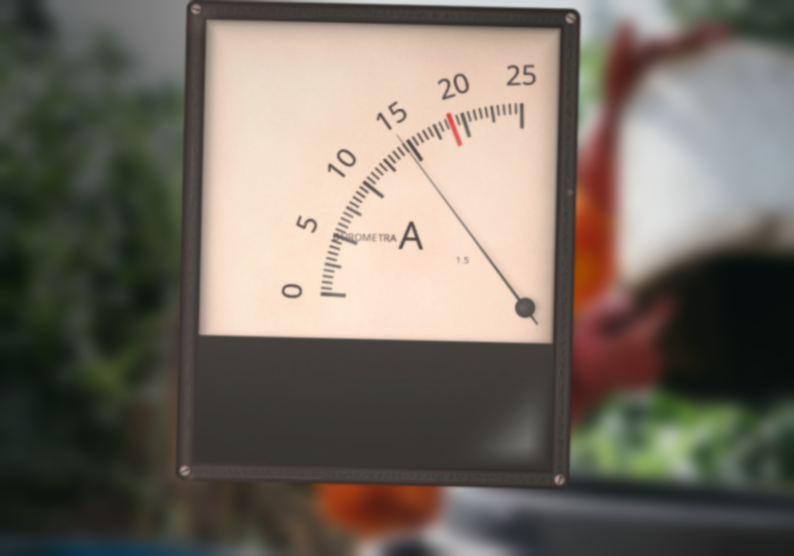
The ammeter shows 14.5 A
